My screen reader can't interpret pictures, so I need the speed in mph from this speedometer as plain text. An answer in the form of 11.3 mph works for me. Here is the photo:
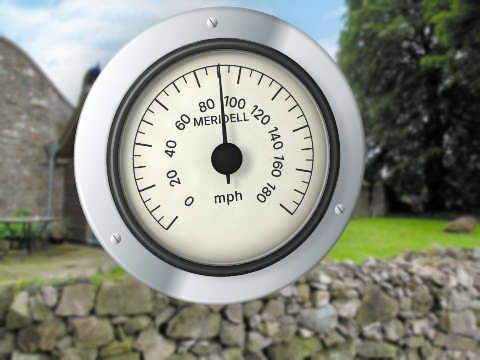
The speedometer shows 90 mph
